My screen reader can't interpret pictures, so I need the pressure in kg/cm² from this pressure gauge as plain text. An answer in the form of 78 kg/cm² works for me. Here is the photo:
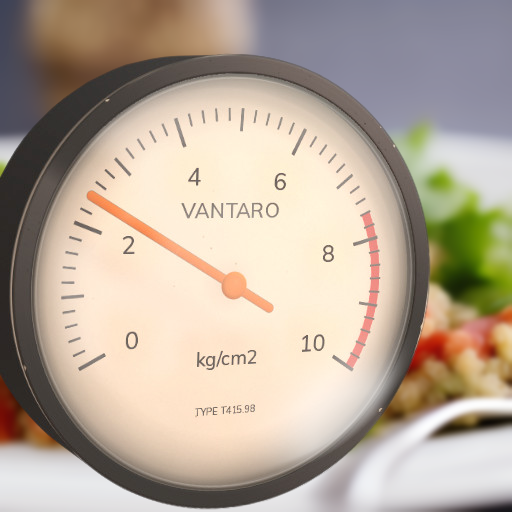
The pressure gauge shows 2.4 kg/cm²
